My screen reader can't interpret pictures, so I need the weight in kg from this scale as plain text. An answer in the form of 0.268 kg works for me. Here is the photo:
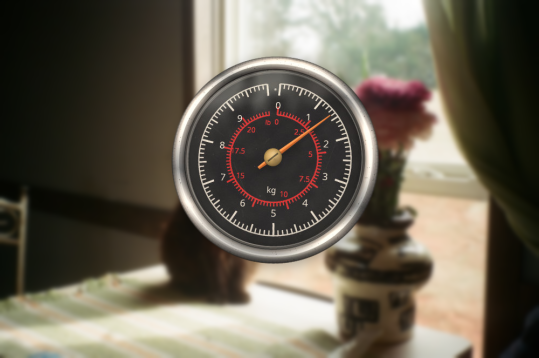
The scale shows 1.4 kg
